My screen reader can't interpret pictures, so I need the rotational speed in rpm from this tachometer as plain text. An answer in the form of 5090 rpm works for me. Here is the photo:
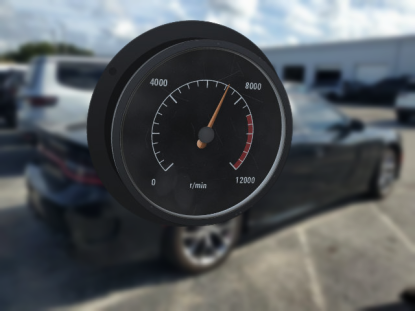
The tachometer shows 7000 rpm
